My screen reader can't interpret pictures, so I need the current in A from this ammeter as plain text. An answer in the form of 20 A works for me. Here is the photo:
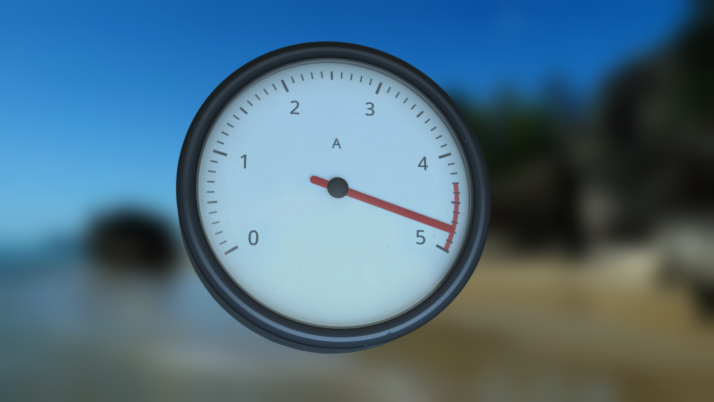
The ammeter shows 4.8 A
